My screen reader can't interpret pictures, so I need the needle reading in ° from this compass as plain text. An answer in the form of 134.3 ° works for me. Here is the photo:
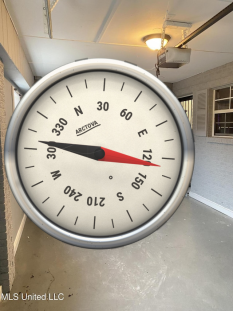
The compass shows 127.5 °
